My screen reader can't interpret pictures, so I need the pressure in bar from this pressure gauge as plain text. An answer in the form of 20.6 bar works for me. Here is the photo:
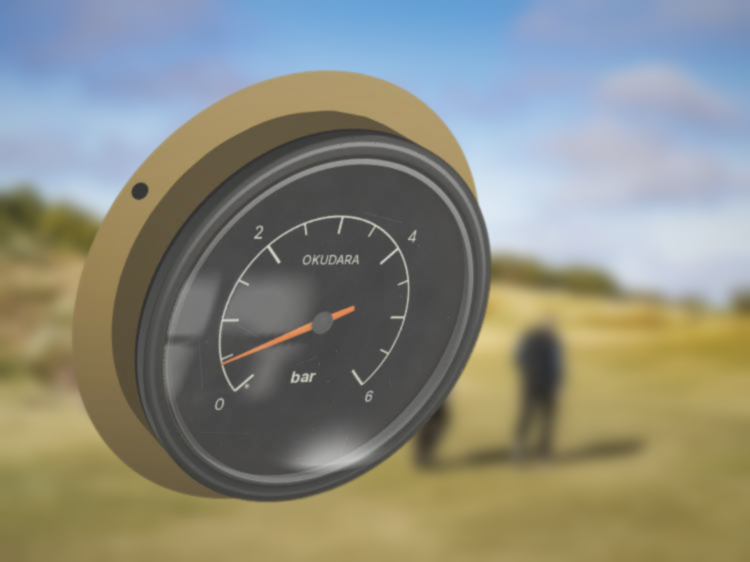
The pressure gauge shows 0.5 bar
